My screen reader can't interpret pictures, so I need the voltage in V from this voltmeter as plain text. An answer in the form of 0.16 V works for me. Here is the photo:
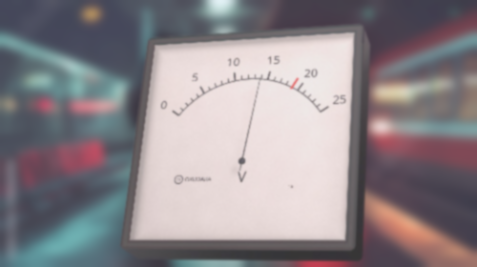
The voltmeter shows 14 V
